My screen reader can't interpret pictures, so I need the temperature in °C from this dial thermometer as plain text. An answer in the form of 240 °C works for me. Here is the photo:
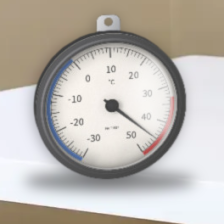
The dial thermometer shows 45 °C
